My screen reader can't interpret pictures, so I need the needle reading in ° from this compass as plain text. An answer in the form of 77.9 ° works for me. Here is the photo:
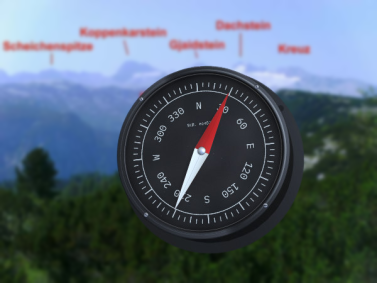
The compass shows 30 °
